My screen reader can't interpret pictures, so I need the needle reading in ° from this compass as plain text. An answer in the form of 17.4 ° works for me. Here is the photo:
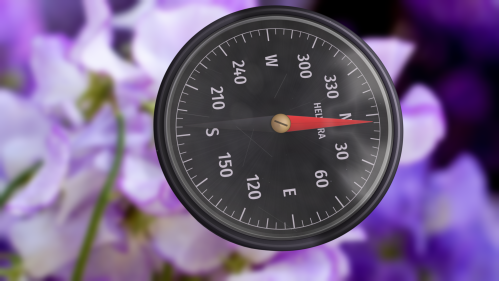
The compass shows 5 °
